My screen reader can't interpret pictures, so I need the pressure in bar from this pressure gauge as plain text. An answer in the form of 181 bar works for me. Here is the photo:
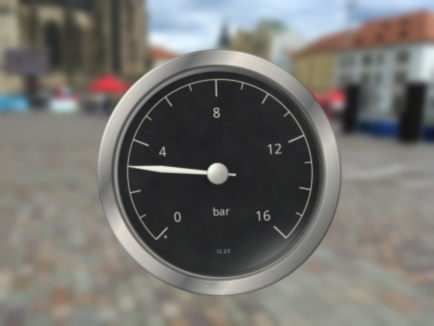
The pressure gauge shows 3 bar
